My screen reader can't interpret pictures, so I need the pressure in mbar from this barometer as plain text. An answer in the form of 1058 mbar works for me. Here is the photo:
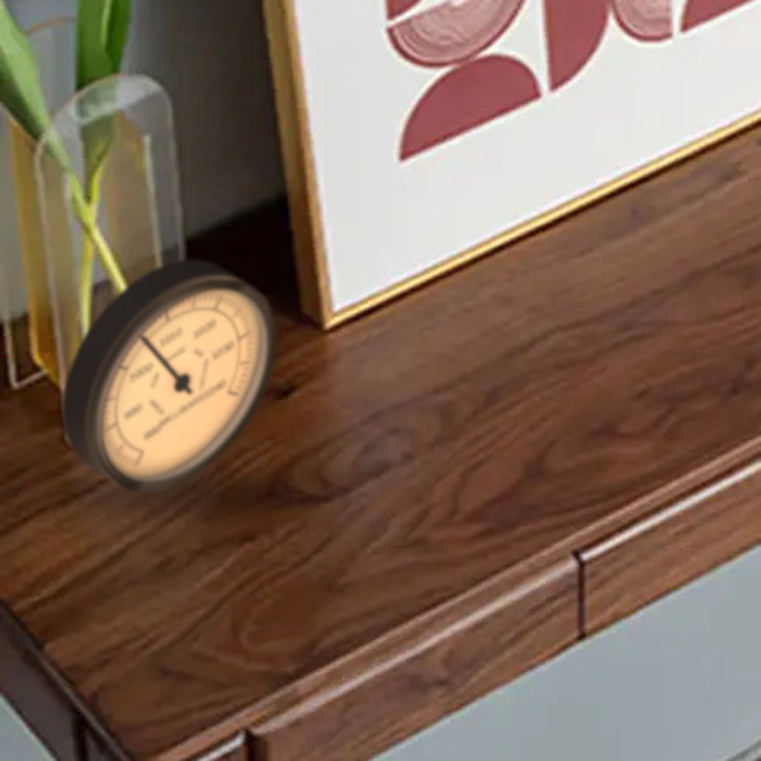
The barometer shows 1005 mbar
